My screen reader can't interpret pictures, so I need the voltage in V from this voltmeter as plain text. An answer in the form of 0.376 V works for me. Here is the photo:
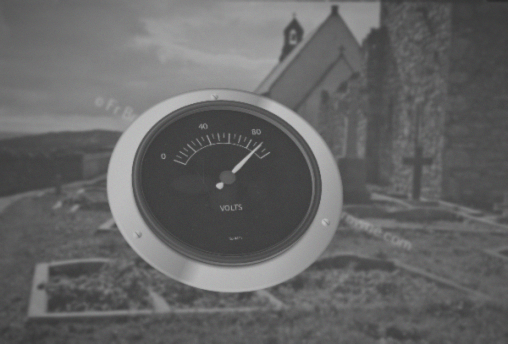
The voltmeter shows 90 V
